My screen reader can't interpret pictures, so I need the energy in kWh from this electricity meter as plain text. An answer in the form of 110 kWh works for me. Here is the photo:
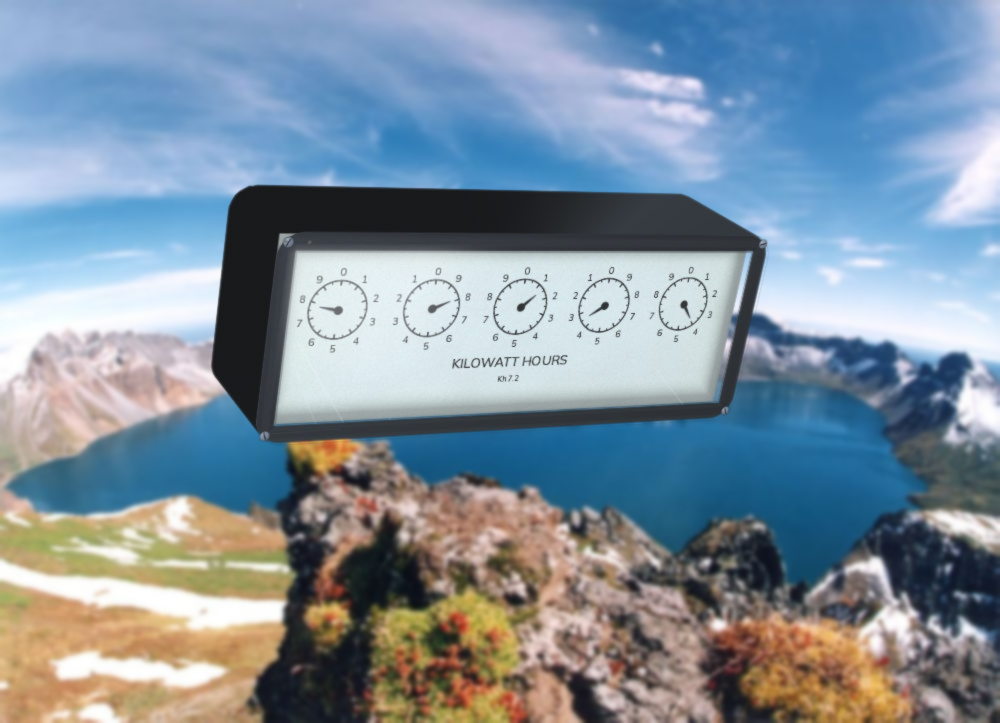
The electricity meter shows 78134 kWh
